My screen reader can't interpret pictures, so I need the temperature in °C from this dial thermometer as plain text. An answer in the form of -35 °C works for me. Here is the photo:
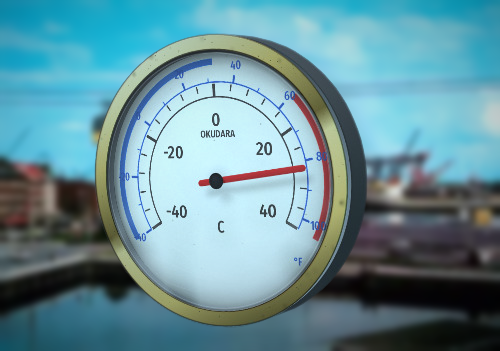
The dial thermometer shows 28 °C
